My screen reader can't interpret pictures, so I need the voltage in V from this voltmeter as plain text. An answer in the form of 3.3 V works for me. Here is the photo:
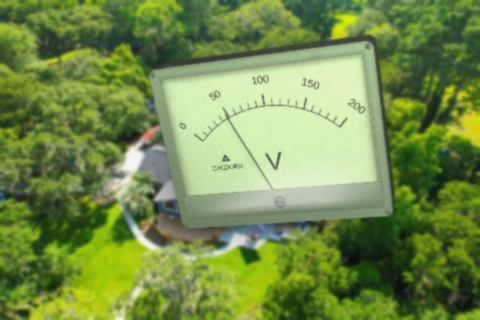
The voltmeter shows 50 V
